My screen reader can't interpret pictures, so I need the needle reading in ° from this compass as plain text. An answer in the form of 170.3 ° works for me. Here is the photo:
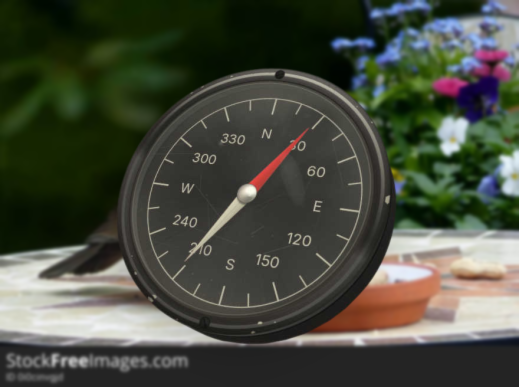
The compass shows 30 °
